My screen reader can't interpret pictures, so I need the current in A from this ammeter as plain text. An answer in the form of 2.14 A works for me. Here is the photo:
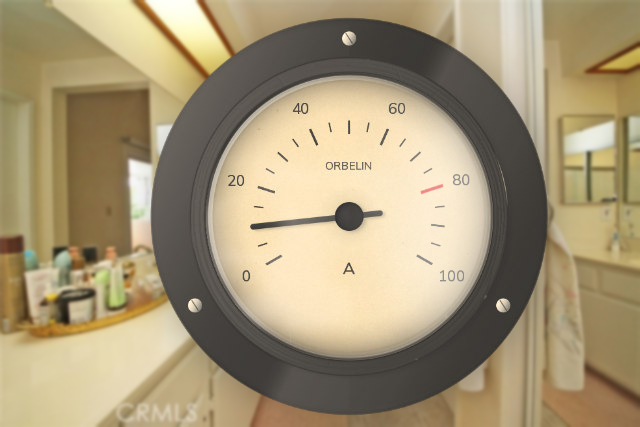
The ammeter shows 10 A
